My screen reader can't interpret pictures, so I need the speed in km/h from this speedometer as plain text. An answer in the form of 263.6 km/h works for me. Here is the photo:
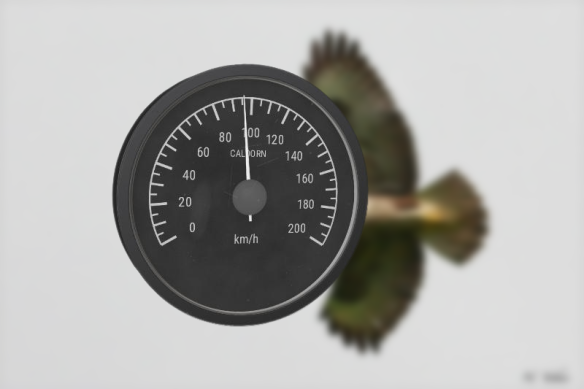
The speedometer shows 95 km/h
